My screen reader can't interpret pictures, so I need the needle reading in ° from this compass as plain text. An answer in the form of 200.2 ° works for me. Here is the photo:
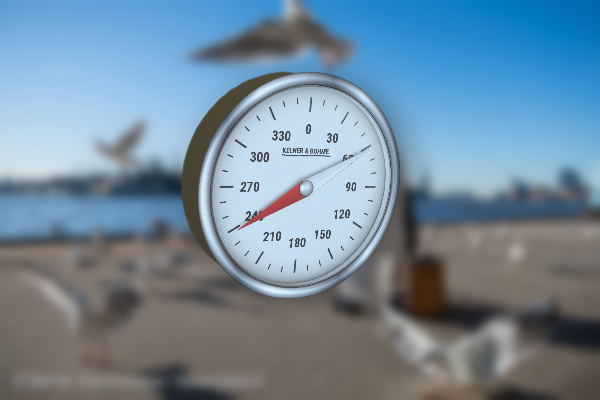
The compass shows 240 °
